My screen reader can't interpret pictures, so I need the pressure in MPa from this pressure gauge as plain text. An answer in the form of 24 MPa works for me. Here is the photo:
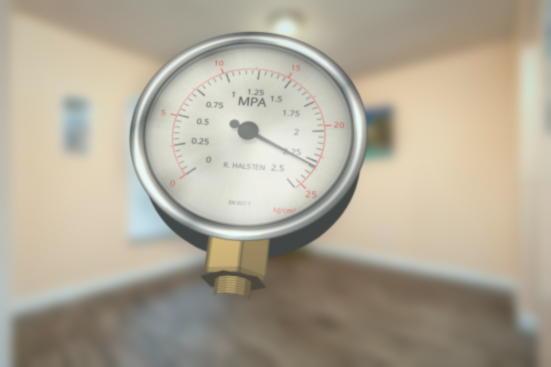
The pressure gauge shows 2.3 MPa
